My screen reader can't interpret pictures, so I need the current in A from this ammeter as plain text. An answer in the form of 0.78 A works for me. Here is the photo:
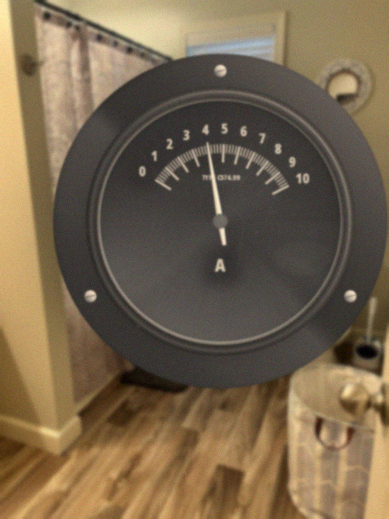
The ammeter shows 4 A
